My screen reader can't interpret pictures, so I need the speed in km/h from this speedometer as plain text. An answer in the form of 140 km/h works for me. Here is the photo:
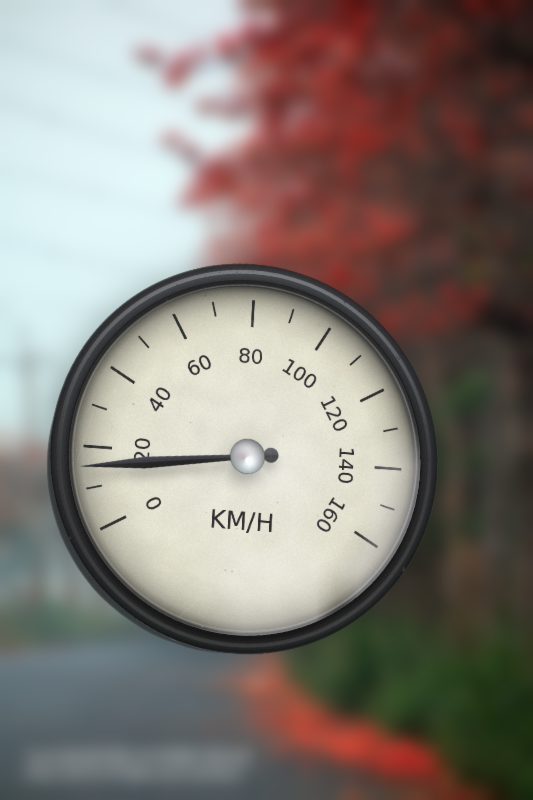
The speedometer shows 15 km/h
